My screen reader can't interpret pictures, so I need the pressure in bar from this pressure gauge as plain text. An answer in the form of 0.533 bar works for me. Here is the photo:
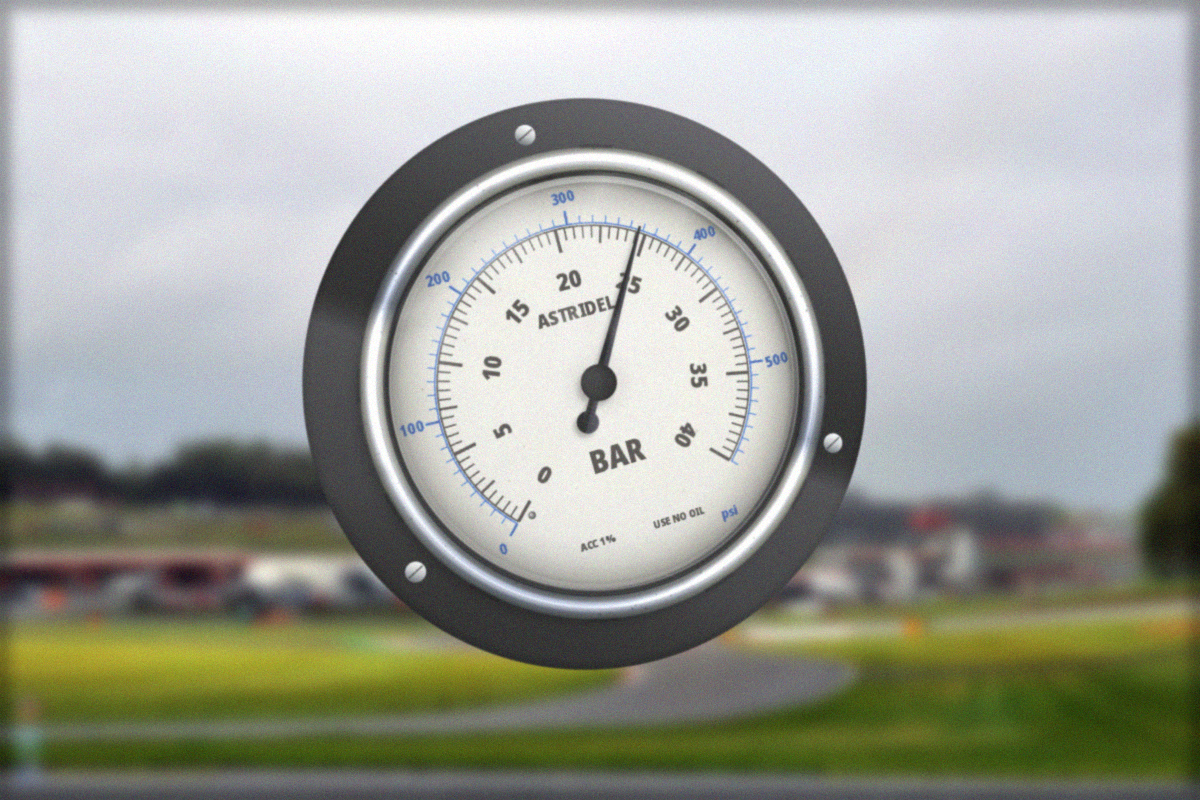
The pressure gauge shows 24.5 bar
